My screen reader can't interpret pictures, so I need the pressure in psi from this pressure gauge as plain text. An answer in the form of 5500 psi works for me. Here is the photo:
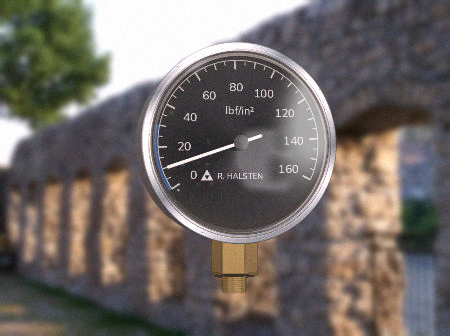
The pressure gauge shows 10 psi
